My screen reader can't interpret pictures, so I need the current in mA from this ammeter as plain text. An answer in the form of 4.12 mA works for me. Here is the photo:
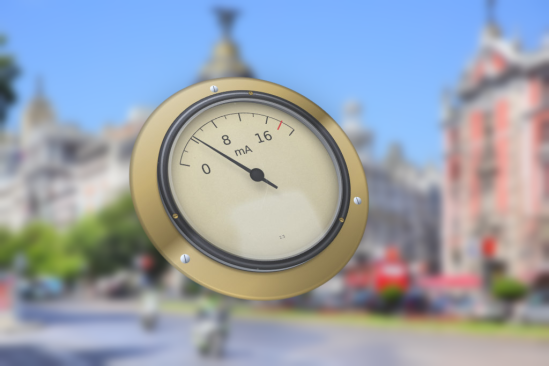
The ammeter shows 4 mA
